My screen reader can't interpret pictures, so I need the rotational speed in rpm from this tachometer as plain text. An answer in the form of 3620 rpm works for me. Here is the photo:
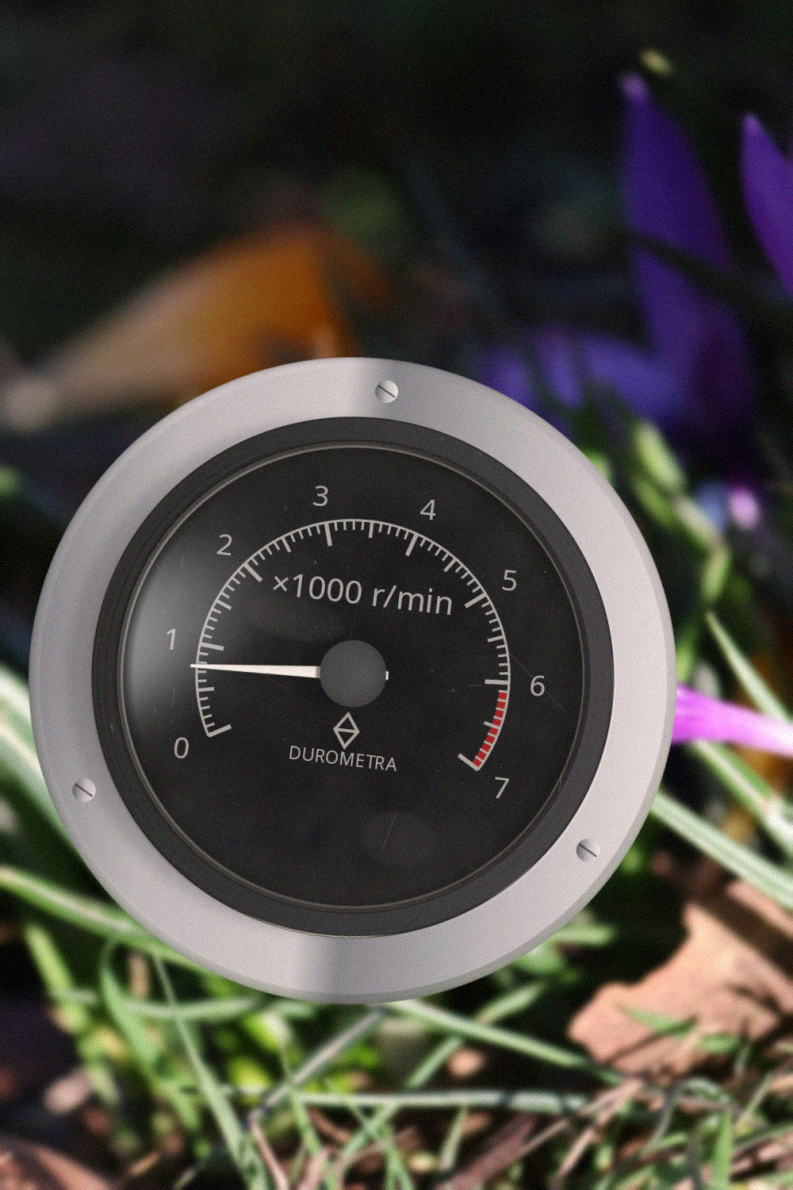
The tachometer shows 750 rpm
